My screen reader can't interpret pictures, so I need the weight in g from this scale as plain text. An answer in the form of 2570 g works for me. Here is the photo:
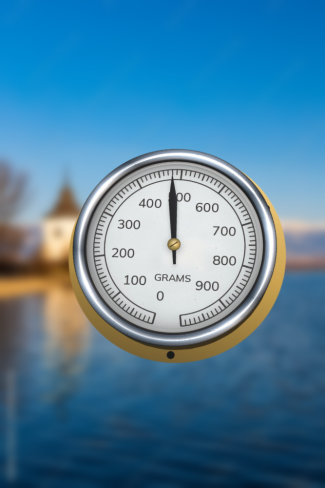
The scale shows 480 g
